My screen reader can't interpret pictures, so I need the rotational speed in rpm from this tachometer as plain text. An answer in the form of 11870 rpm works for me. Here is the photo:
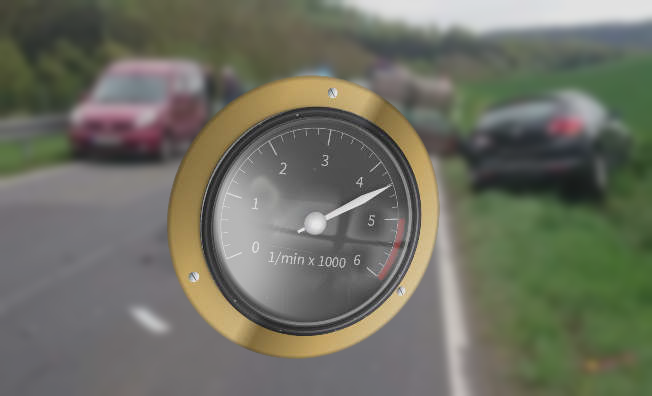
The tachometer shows 4400 rpm
